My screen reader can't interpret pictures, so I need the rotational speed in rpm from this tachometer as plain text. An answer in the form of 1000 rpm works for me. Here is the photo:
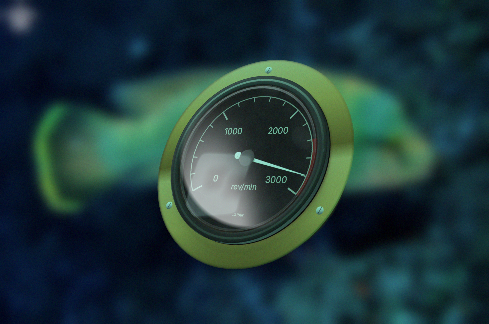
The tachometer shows 2800 rpm
